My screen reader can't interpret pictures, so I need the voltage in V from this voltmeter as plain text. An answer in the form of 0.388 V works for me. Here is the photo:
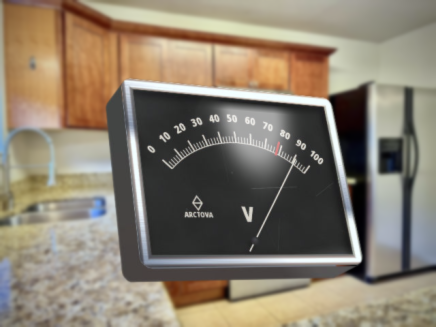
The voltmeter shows 90 V
